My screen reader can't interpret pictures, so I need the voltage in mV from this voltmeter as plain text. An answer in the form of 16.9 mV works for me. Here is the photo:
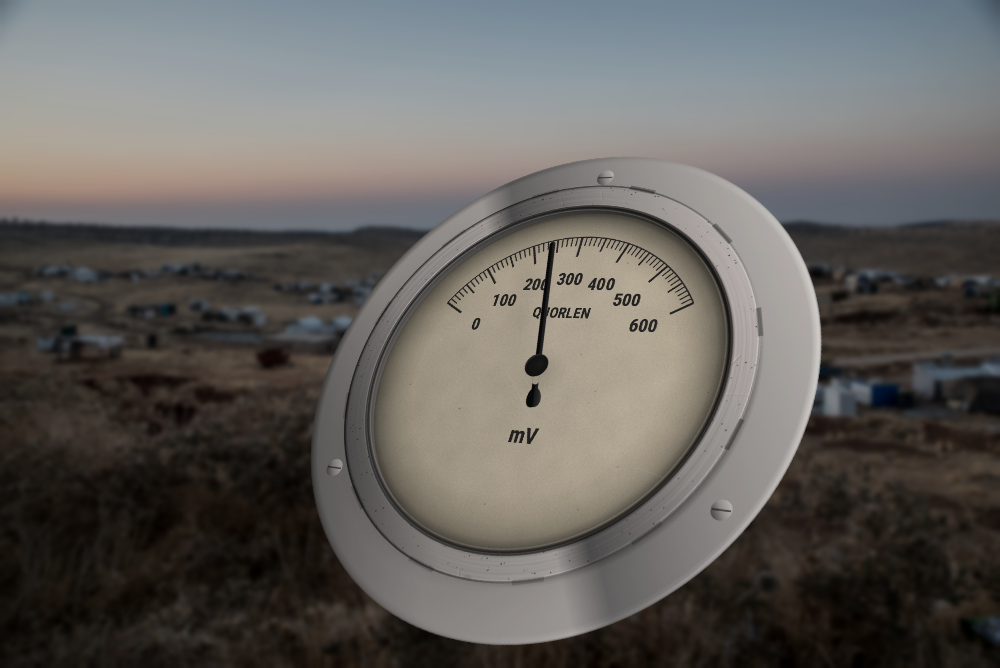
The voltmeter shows 250 mV
